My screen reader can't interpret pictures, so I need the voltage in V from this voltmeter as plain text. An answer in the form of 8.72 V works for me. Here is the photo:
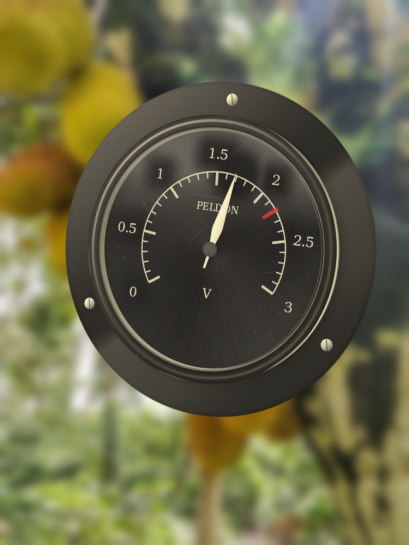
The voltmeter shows 1.7 V
